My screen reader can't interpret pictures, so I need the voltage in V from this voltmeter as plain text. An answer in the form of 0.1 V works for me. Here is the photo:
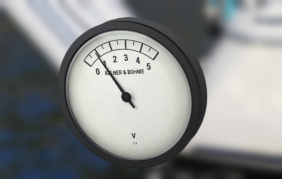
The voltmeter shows 1 V
